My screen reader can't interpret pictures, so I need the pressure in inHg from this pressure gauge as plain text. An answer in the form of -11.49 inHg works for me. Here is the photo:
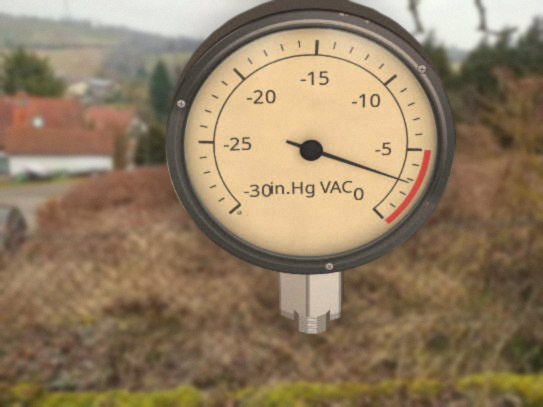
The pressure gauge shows -3 inHg
